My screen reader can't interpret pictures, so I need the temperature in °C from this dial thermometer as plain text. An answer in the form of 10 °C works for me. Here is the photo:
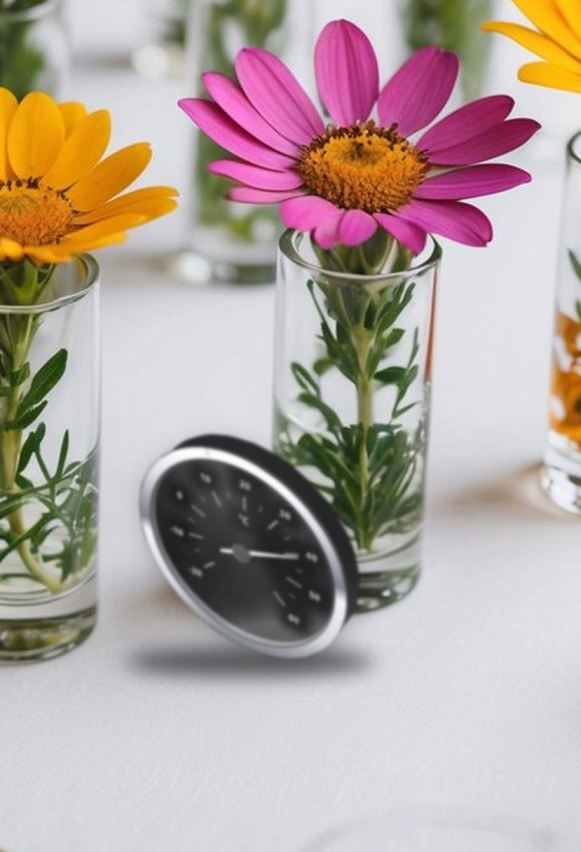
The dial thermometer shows 40 °C
